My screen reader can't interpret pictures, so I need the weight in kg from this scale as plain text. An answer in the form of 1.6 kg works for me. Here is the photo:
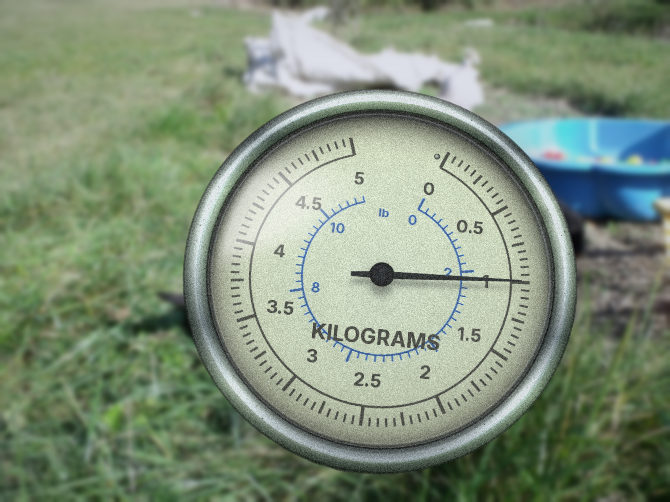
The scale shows 1 kg
